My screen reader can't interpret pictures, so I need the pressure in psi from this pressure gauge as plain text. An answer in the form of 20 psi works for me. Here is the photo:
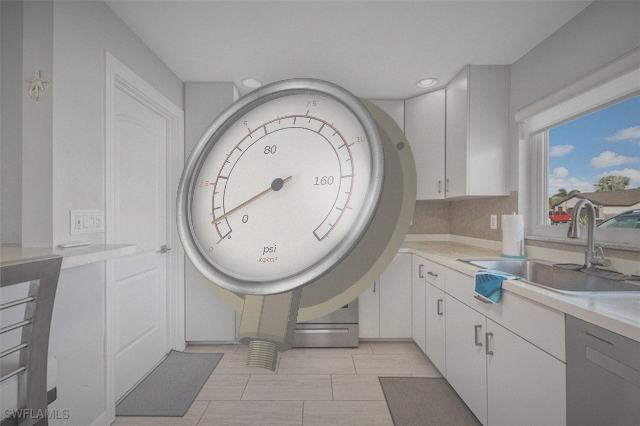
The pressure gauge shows 10 psi
